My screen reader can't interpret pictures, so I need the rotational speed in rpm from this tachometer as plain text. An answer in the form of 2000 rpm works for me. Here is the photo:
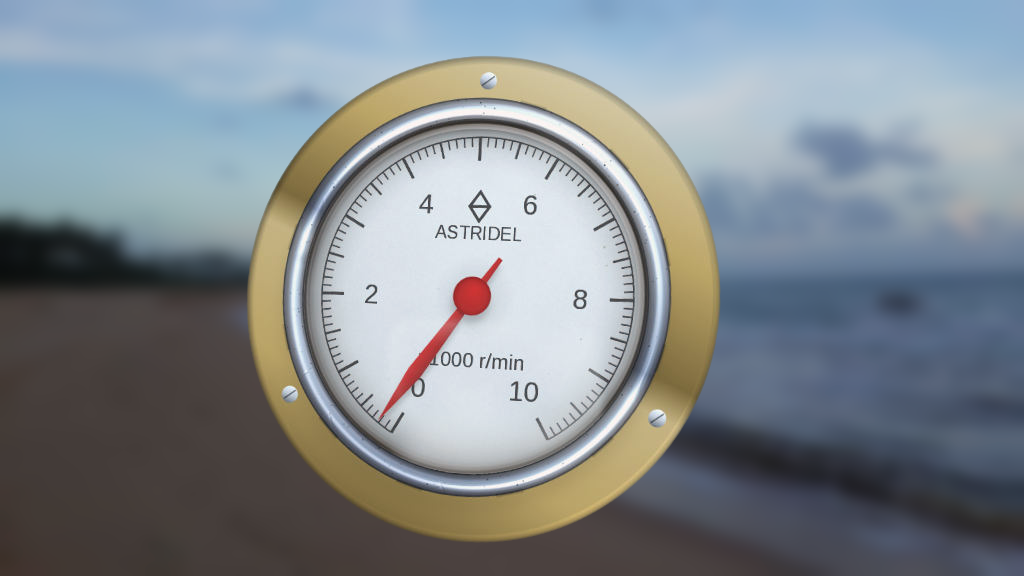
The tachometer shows 200 rpm
